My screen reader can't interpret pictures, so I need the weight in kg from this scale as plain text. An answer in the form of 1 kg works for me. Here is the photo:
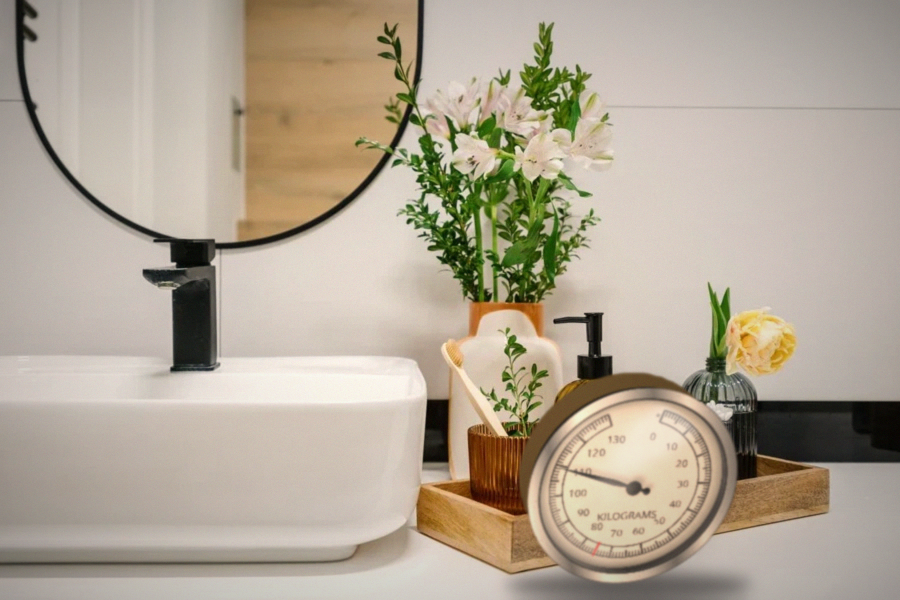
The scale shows 110 kg
